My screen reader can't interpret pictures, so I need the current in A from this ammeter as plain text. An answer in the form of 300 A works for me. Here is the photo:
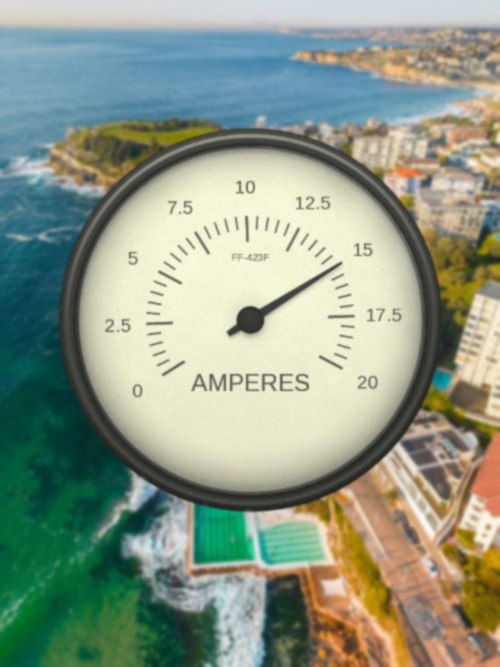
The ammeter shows 15 A
